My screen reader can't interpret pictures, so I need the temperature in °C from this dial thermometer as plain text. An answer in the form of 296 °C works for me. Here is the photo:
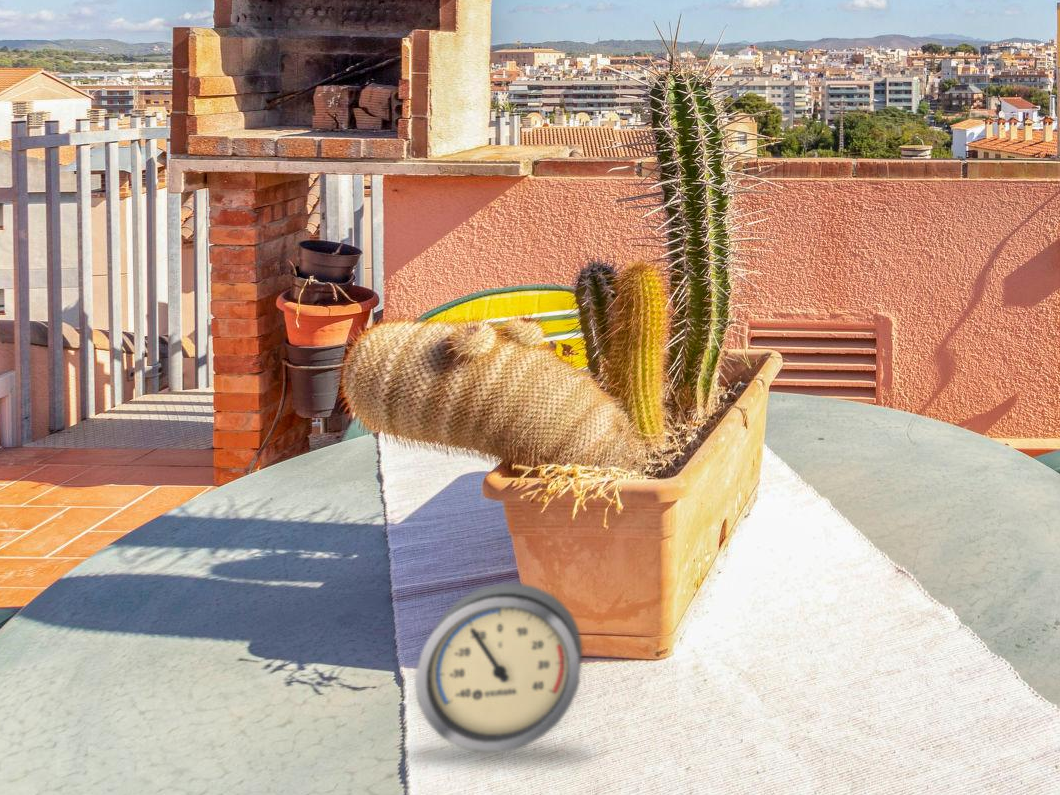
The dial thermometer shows -10 °C
